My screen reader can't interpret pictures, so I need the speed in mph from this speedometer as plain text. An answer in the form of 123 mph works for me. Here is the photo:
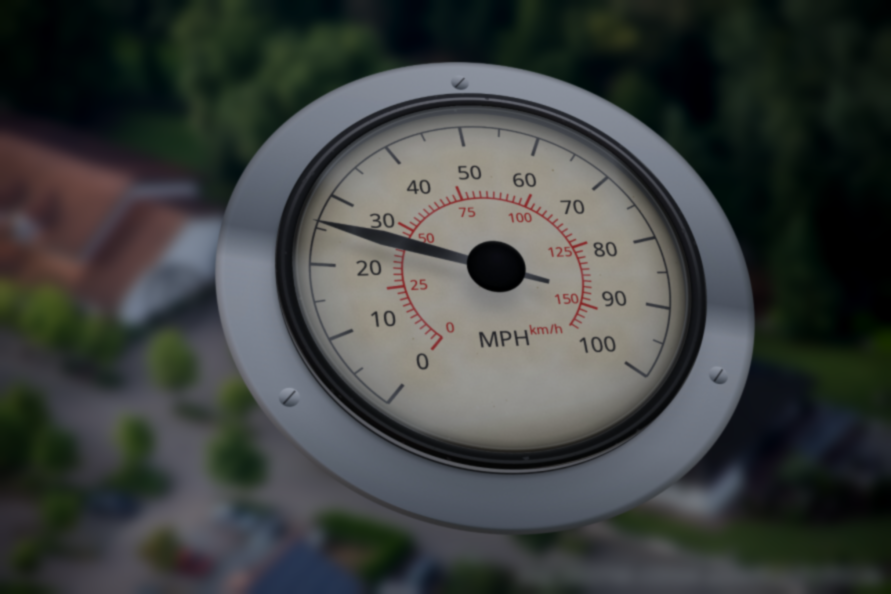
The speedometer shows 25 mph
